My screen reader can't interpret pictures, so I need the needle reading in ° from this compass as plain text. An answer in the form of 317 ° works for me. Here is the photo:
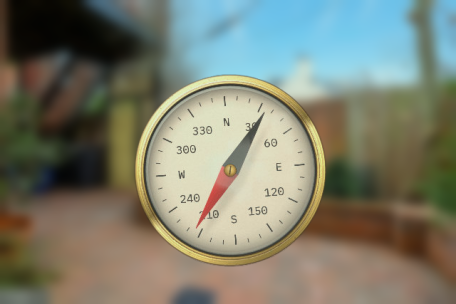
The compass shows 215 °
